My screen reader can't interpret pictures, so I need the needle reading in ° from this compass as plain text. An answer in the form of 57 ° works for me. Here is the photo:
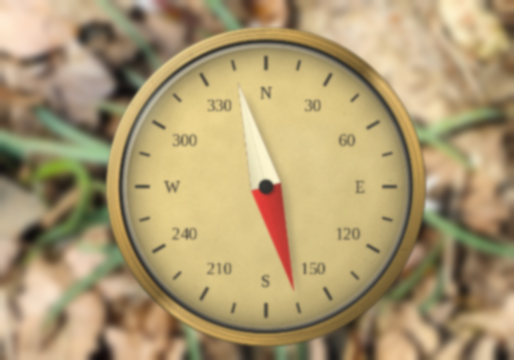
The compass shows 165 °
